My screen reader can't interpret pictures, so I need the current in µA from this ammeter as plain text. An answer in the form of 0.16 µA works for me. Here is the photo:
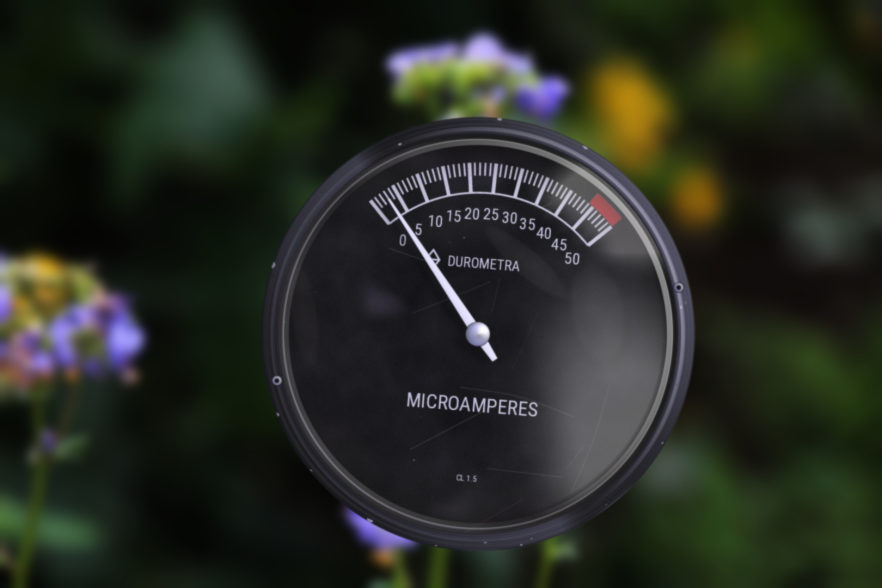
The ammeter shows 3 µA
